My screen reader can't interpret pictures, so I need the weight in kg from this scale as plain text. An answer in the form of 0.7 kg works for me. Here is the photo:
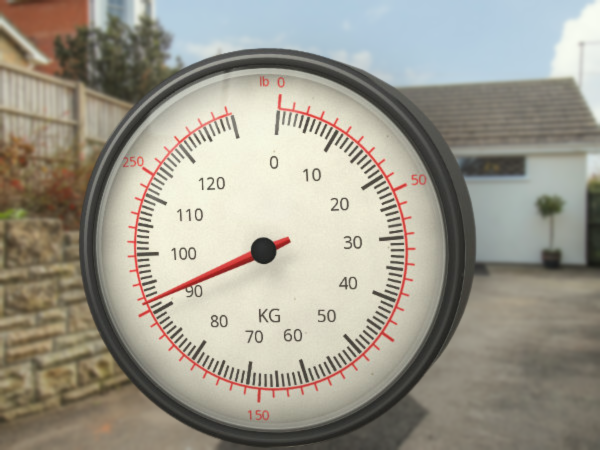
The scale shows 92 kg
